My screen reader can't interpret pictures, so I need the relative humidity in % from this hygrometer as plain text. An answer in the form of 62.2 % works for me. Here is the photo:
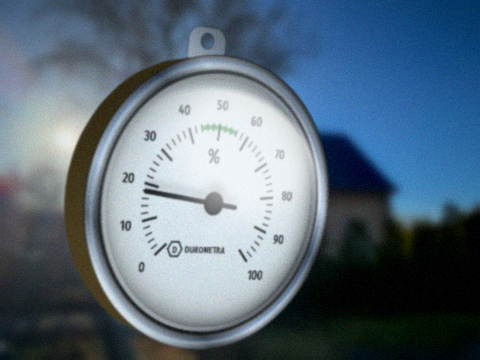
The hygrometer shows 18 %
